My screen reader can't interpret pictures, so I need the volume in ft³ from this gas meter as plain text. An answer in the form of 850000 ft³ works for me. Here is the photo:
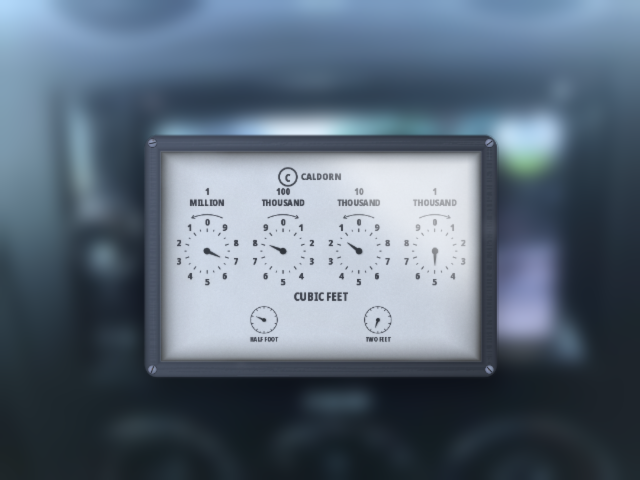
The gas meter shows 681500 ft³
